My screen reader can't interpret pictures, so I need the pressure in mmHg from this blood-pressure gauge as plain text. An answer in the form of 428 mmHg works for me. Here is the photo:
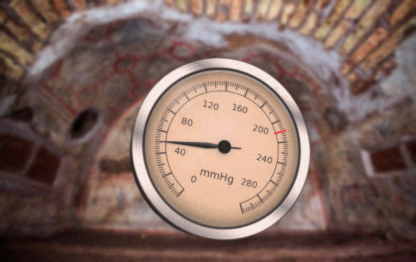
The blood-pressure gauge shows 50 mmHg
